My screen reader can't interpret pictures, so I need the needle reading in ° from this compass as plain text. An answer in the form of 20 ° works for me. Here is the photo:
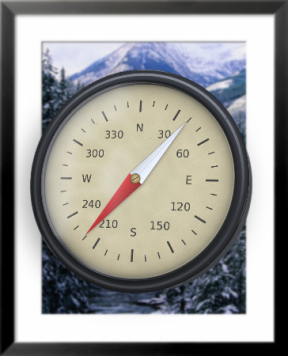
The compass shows 220 °
